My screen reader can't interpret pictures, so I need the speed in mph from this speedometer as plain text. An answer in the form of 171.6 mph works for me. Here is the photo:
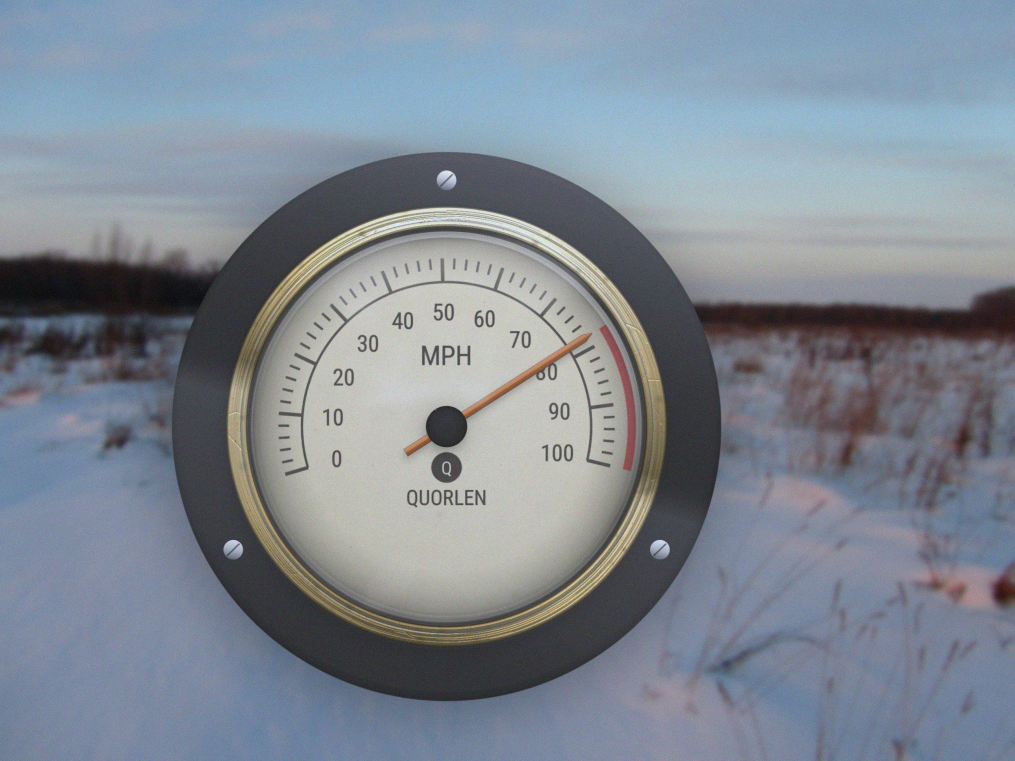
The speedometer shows 78 mph
